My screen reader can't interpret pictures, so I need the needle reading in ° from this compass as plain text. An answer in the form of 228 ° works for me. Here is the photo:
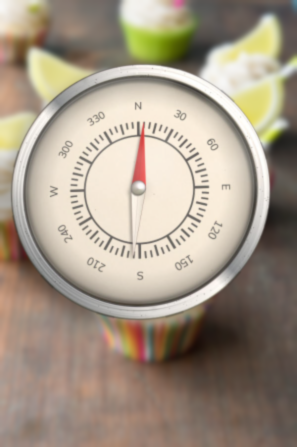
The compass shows 5 °
